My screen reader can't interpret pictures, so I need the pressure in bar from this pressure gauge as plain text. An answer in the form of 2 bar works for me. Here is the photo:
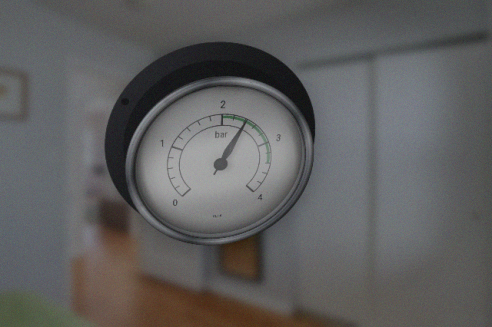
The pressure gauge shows 2.4 bar
